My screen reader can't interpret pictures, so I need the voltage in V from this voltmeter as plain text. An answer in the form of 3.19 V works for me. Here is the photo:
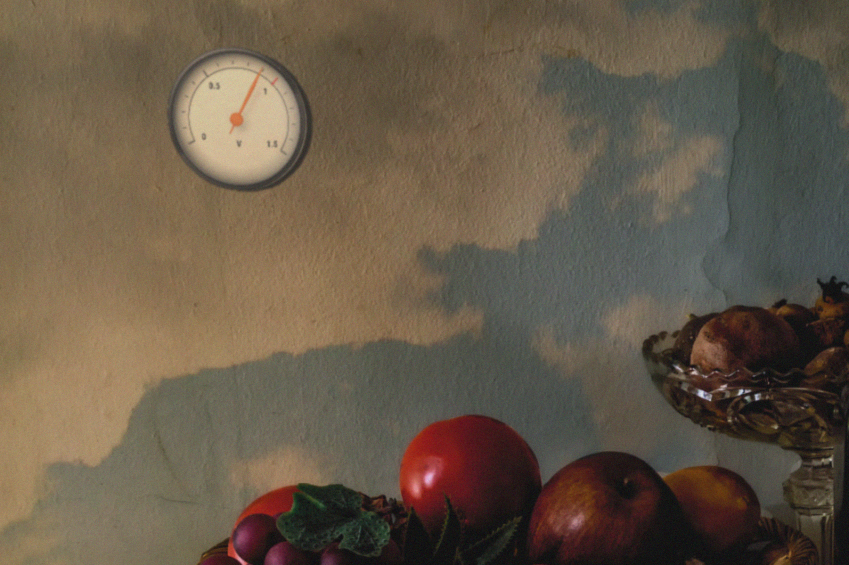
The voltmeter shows 0.9 V
